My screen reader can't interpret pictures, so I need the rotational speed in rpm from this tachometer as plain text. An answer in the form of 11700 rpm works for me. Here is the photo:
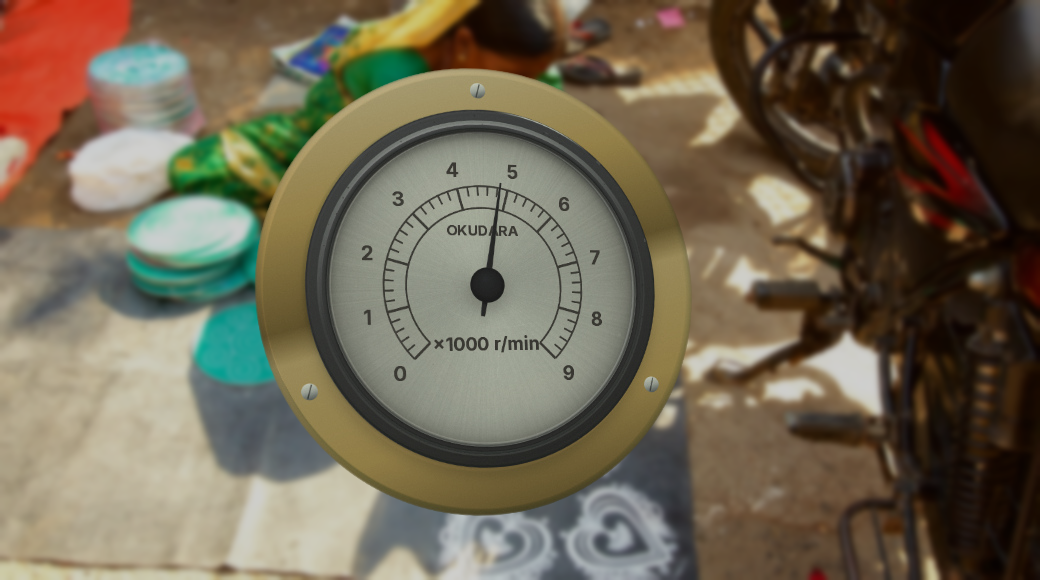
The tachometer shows 4800 rpm
